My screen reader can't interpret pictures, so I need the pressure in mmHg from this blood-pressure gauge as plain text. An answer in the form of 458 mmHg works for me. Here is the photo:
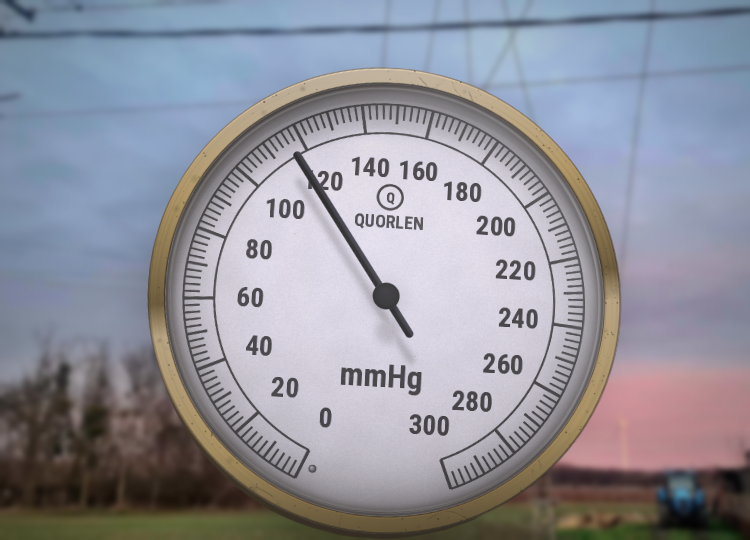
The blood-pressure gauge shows 116 mmHg
